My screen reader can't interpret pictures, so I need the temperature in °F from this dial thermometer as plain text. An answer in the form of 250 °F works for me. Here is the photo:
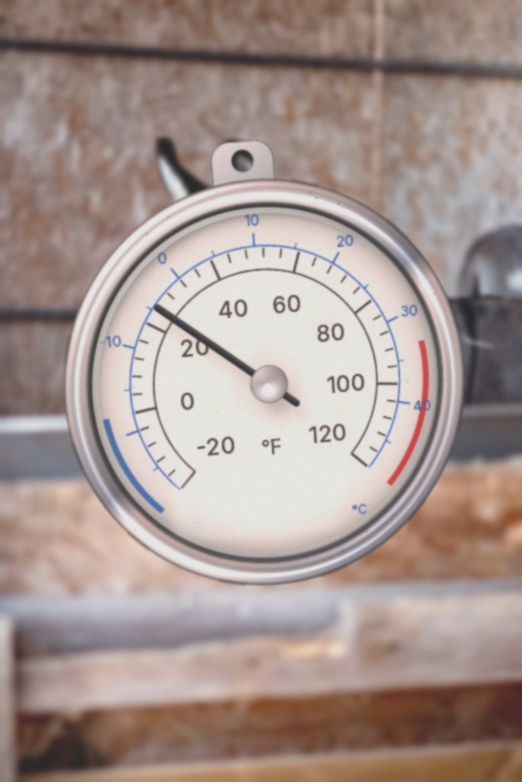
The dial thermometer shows 24 °F
